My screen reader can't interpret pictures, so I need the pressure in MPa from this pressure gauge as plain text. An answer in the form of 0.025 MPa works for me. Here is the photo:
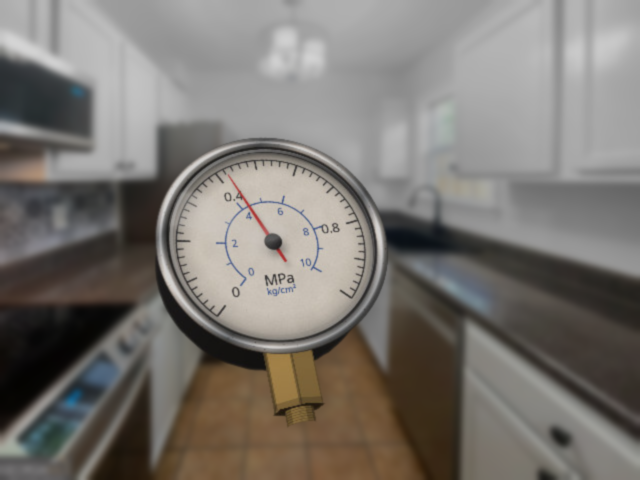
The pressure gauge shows 0.42 MPa
